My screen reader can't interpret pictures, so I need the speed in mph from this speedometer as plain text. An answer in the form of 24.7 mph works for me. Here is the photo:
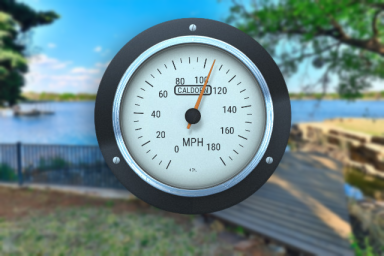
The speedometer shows 105 mph
